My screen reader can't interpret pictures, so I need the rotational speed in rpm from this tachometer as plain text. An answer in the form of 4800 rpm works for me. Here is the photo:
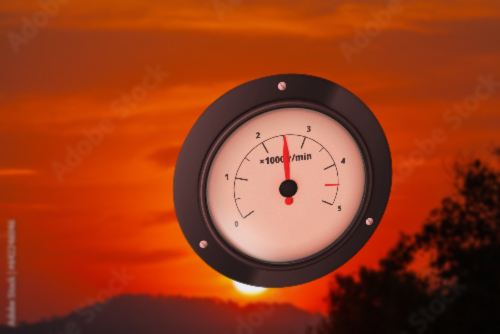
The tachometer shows 2500 rpm
